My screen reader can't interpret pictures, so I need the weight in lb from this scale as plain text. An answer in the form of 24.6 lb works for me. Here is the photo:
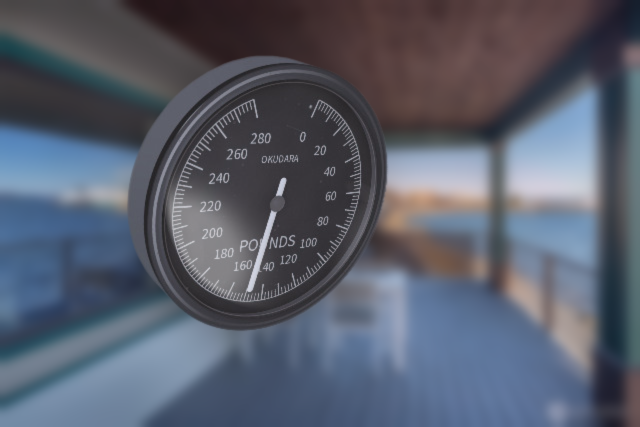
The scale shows 150 lb
